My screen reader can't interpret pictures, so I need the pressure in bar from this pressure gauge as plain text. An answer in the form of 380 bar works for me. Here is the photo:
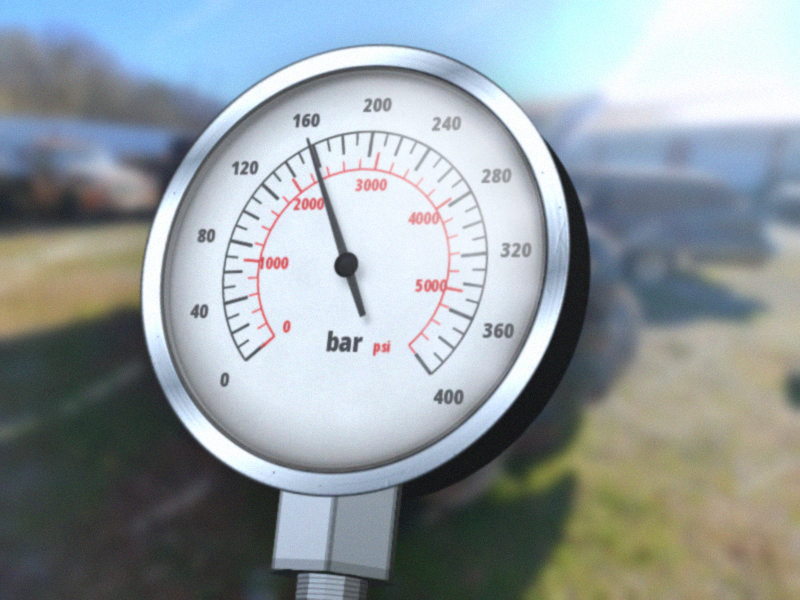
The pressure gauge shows 160 bar
